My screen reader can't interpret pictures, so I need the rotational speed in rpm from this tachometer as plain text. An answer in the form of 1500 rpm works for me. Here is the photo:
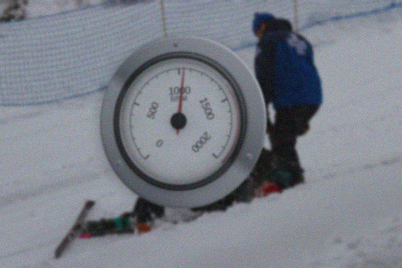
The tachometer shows 1050 rpm
